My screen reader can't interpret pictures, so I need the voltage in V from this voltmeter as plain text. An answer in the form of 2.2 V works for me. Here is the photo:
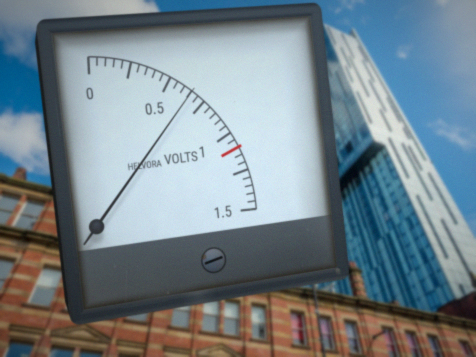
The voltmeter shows 0.65 V
